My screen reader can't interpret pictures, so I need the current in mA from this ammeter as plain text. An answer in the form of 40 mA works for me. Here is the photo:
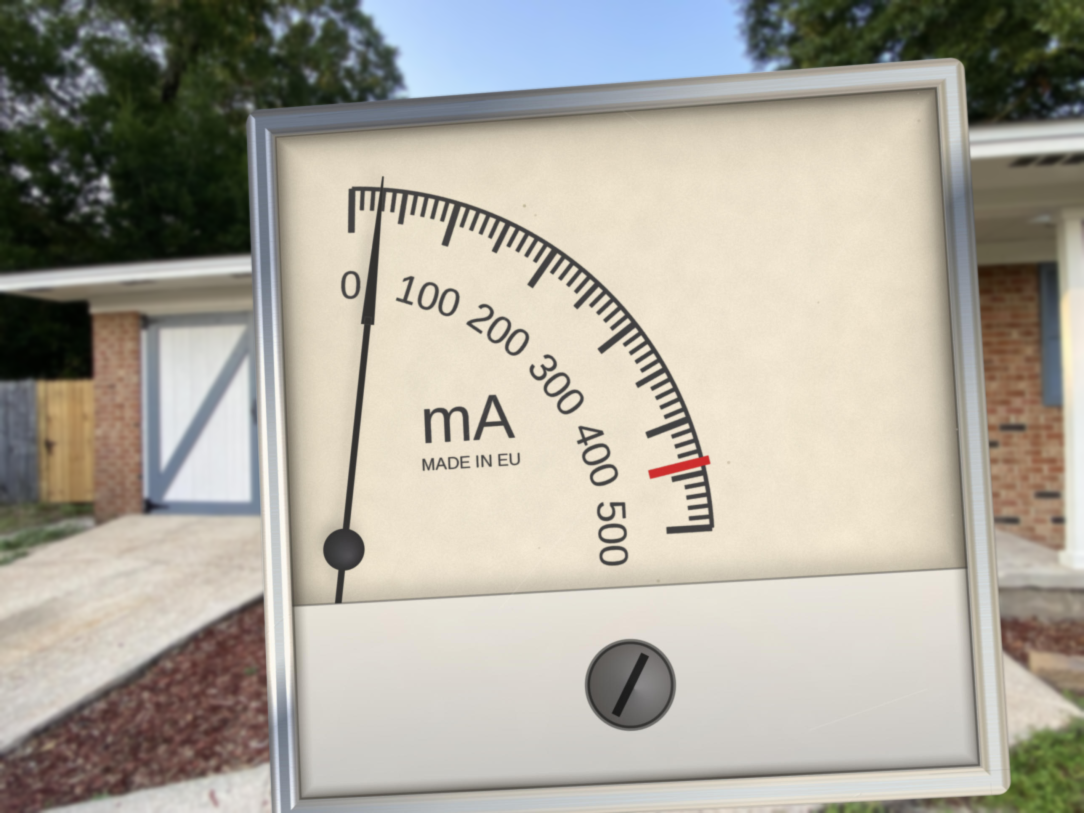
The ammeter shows 30 mA
